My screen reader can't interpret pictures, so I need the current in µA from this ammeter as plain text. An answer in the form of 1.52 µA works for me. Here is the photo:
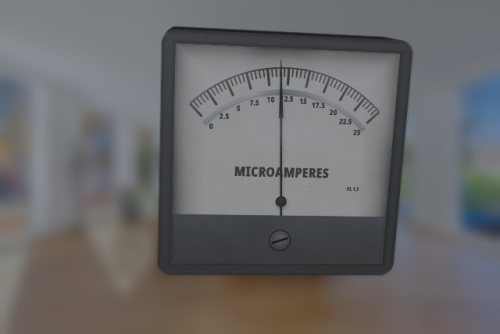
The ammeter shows 11.5 µA
